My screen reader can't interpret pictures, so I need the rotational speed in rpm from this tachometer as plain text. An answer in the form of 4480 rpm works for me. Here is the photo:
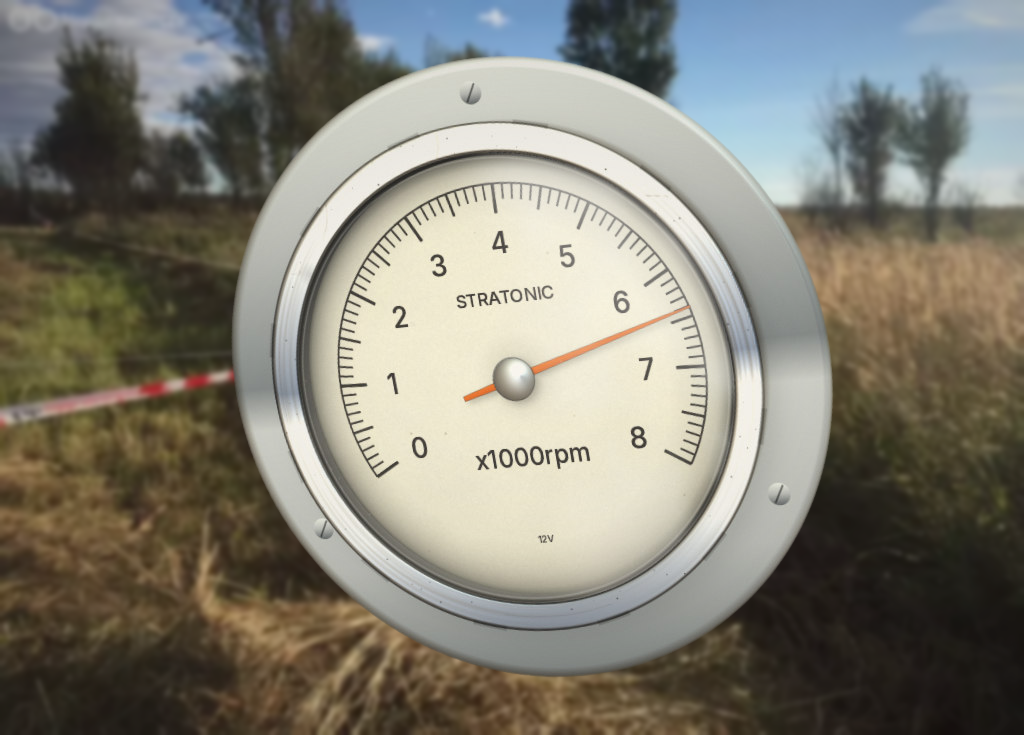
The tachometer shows 6400 rpm
